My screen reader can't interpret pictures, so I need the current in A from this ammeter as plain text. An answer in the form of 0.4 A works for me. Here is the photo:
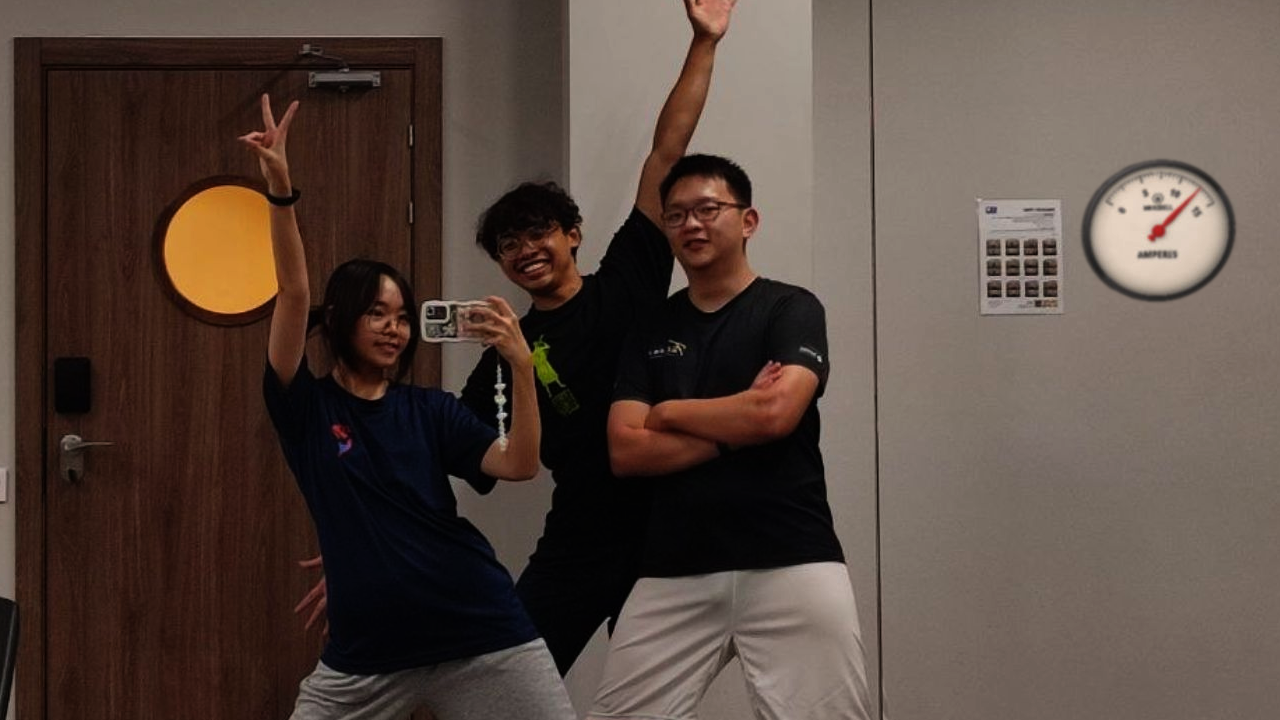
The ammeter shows 12.5 A
